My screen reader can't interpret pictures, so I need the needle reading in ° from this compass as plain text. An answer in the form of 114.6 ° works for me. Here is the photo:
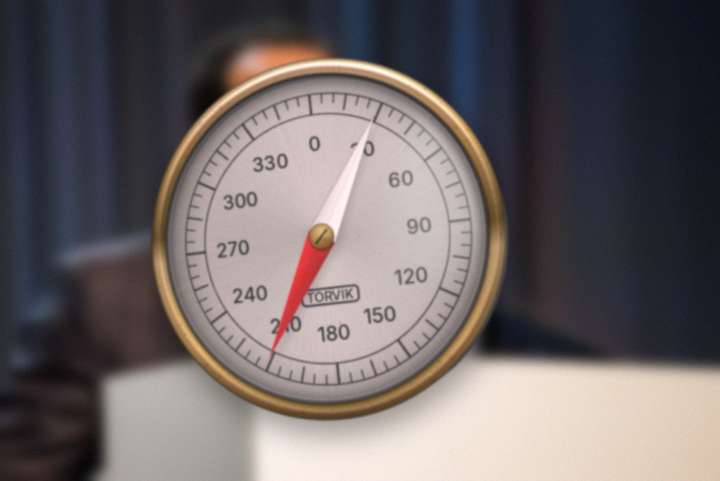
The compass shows 210 °
